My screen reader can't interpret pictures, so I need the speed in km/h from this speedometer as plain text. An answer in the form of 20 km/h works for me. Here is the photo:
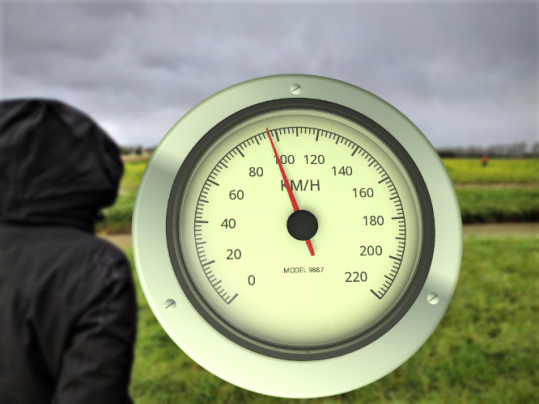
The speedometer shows 96 km/h
